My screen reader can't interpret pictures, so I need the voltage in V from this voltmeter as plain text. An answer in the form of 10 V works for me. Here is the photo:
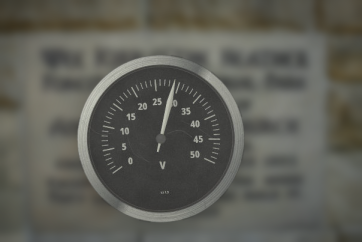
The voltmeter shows 29 V
